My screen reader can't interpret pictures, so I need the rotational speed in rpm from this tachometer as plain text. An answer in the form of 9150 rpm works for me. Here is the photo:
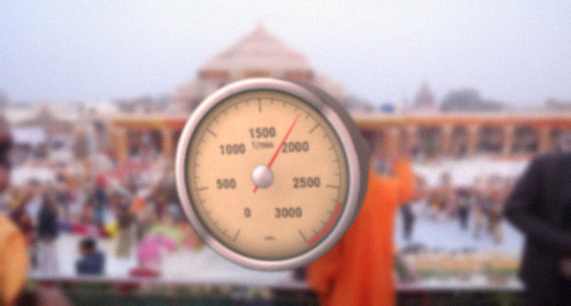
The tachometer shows 1850 rpm
